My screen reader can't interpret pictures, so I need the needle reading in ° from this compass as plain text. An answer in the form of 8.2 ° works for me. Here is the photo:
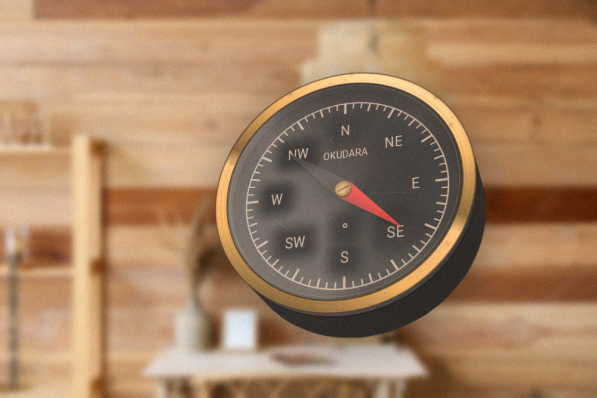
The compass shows 130 °
